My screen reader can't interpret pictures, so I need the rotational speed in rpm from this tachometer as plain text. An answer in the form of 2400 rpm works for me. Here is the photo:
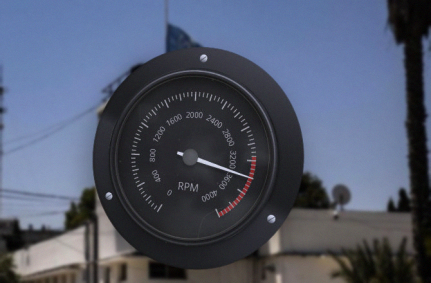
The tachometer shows 3400 rpm
